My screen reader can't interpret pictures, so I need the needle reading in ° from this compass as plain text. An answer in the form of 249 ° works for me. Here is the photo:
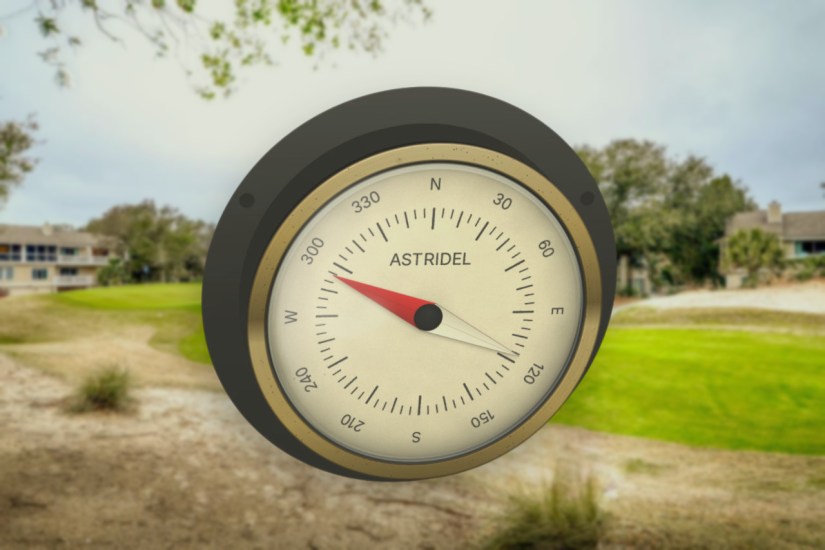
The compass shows 295 °
